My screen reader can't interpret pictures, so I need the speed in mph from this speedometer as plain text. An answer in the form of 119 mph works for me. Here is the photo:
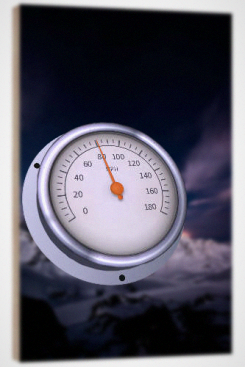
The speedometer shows 80 mph
